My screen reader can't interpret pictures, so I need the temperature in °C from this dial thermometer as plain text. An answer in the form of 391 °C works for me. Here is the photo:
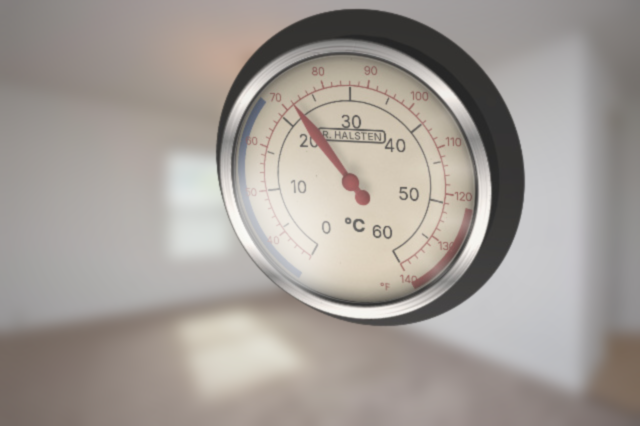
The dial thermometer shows 22.5 °C
